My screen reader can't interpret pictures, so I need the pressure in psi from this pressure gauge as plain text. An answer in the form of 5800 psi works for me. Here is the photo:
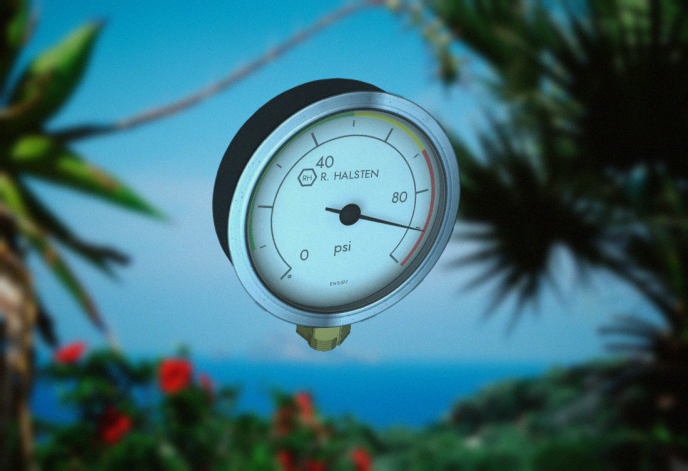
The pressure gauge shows 90 psi
